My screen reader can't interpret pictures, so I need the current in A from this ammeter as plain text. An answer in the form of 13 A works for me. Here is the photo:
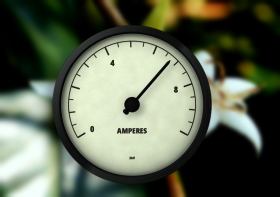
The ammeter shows 6.75 A
